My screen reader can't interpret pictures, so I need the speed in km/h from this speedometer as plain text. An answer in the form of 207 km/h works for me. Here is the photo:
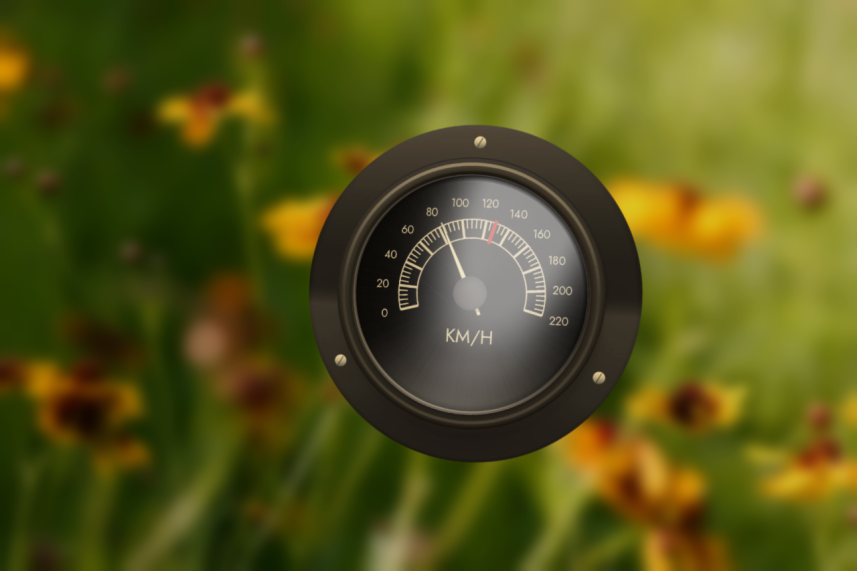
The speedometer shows 84 km/h
